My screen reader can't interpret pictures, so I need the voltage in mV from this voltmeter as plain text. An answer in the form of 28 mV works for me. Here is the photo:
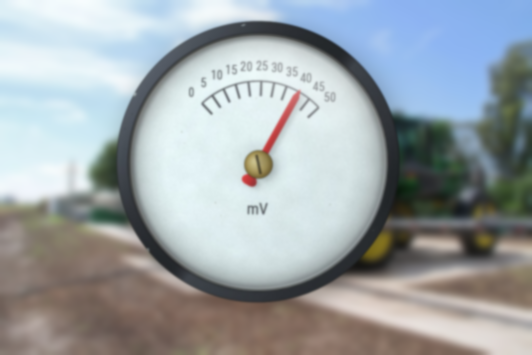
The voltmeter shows 40 mV
